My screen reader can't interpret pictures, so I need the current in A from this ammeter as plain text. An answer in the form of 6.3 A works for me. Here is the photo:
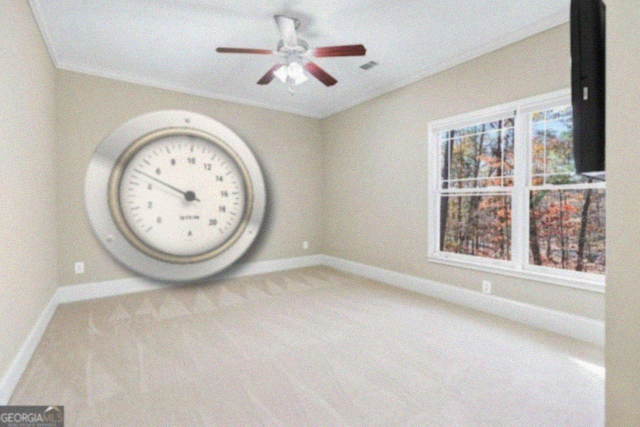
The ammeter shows 5 A
